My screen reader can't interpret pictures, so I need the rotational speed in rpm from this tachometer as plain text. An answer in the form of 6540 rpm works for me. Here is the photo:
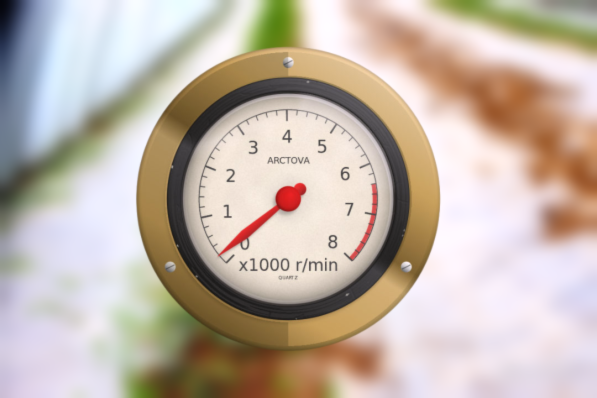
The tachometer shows 200 rpm
